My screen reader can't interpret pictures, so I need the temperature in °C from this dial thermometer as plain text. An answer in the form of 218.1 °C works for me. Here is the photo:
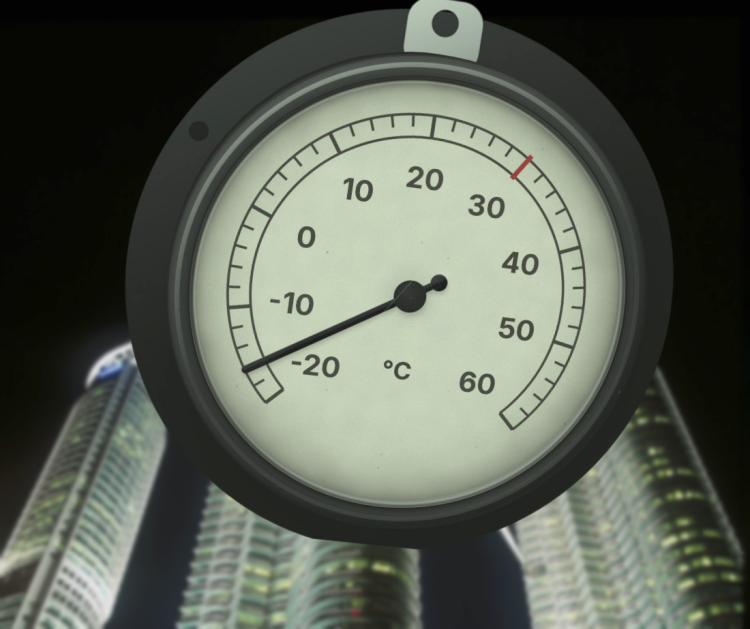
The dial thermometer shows -16 °C
